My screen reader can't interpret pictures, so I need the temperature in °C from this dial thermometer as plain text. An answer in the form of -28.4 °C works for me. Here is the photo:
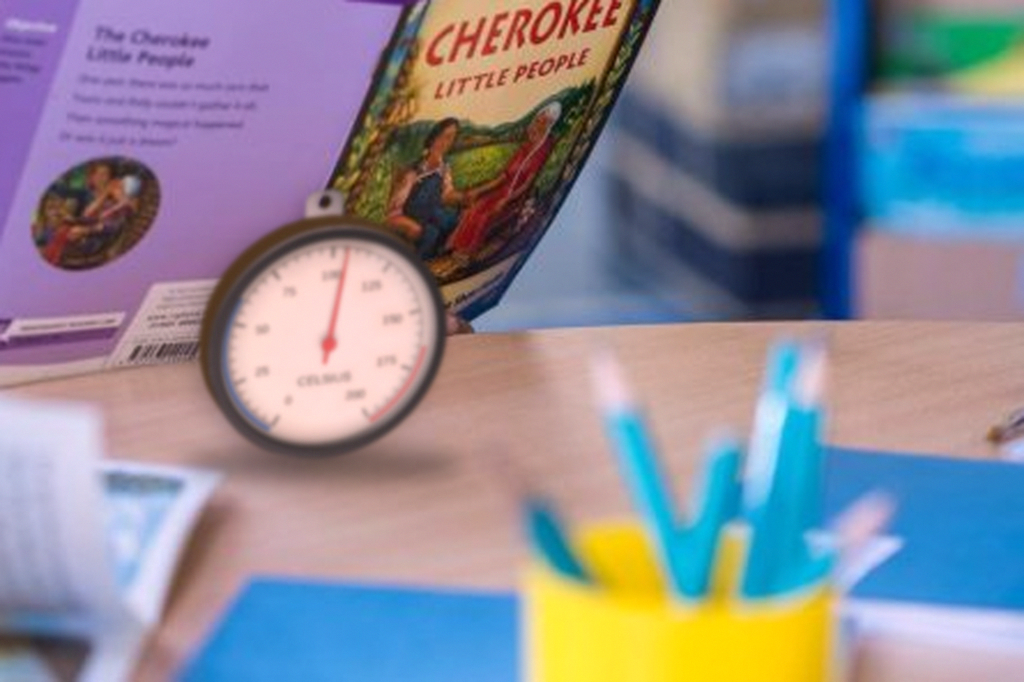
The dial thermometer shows 105 °C
